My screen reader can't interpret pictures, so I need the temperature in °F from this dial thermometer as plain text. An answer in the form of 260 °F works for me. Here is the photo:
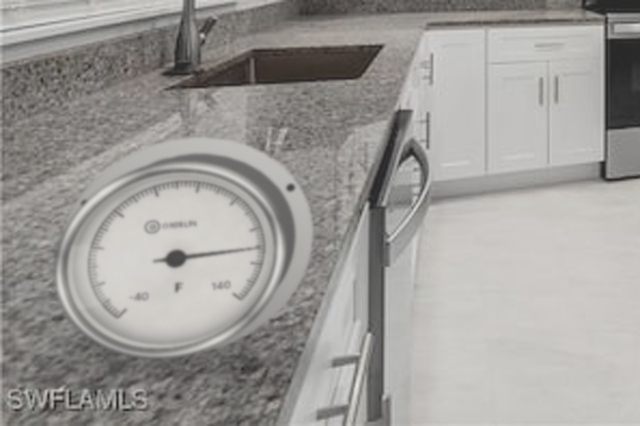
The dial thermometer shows 110 °F
